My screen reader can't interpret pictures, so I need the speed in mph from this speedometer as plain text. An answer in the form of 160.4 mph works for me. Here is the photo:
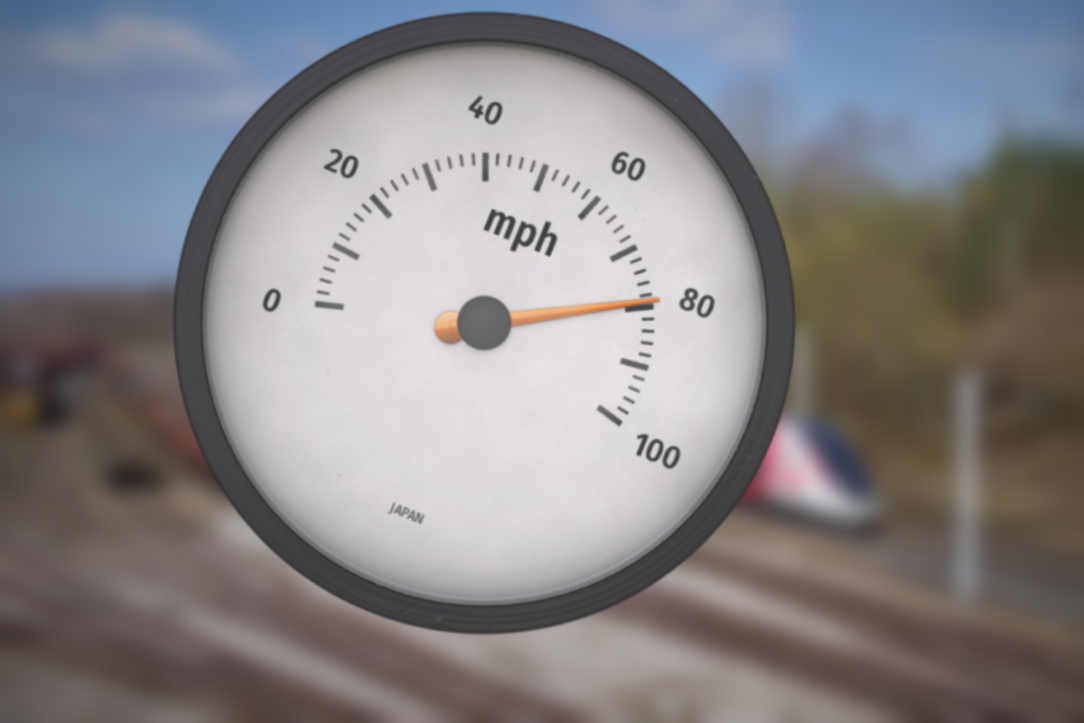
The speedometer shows 79 mph
